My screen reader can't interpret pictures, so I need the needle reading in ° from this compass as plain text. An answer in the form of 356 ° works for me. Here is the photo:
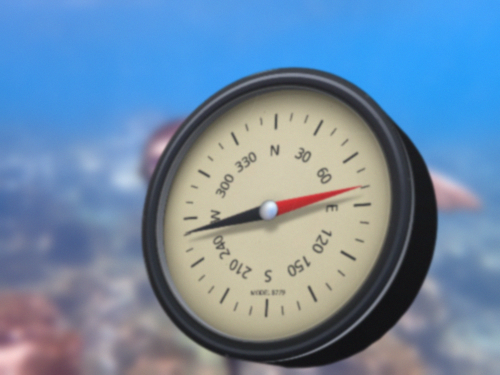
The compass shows 80 °
